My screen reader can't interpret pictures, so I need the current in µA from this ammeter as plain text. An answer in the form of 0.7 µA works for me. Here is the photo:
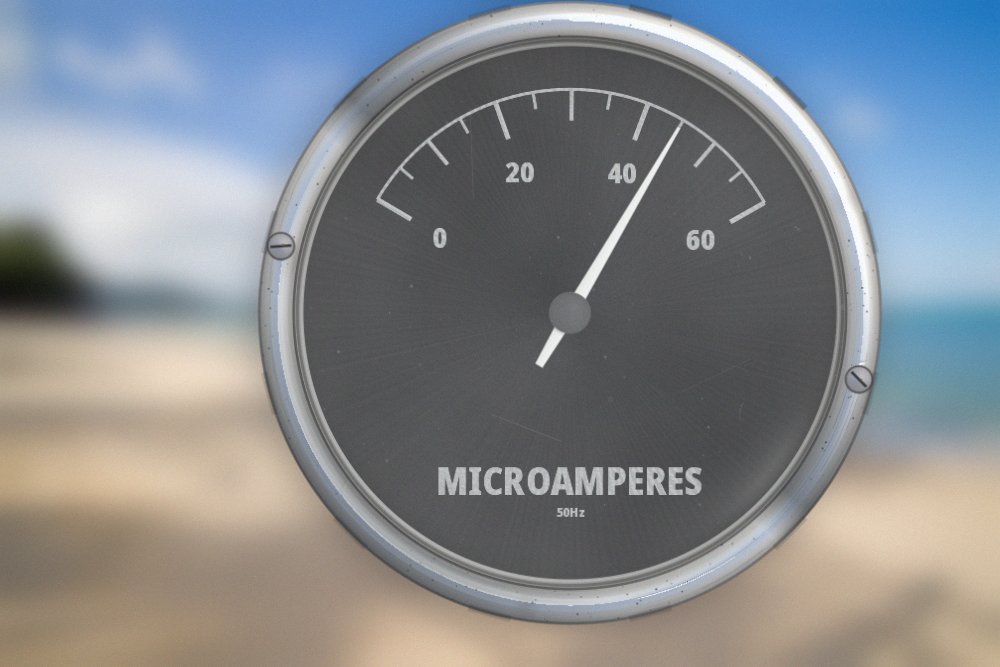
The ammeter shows 45 µA
